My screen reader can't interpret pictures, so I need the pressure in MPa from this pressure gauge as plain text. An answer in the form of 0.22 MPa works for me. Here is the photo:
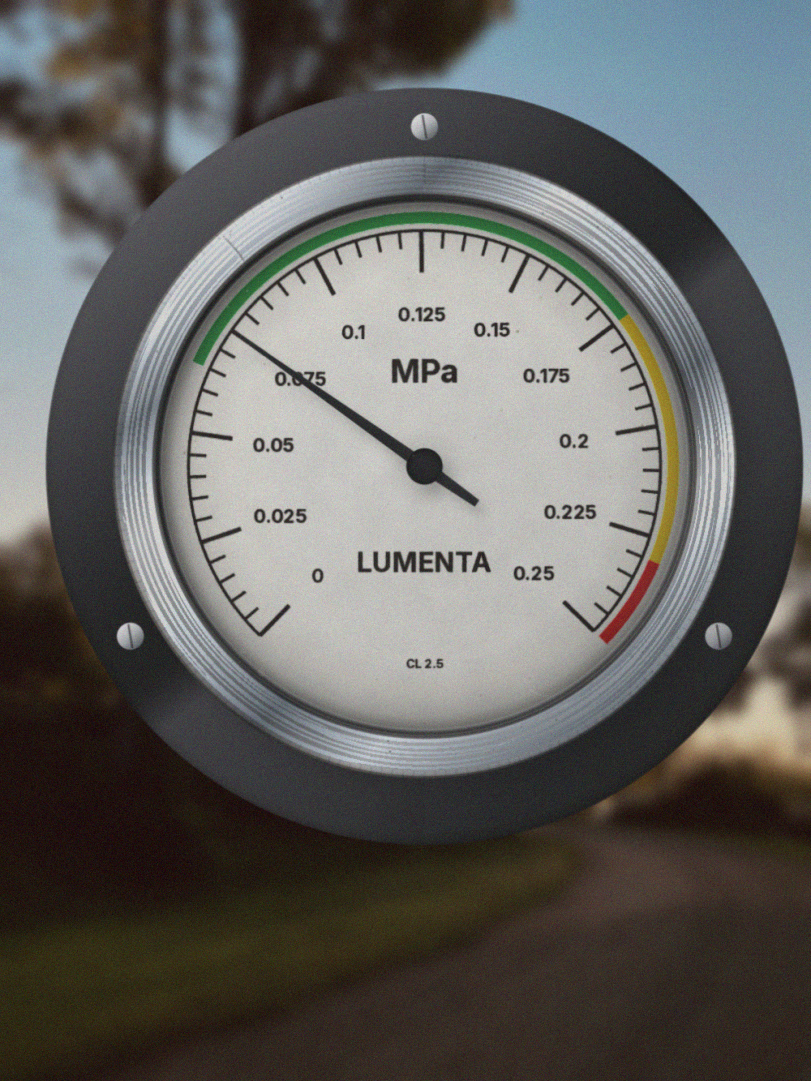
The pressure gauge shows 0.075 MPa
